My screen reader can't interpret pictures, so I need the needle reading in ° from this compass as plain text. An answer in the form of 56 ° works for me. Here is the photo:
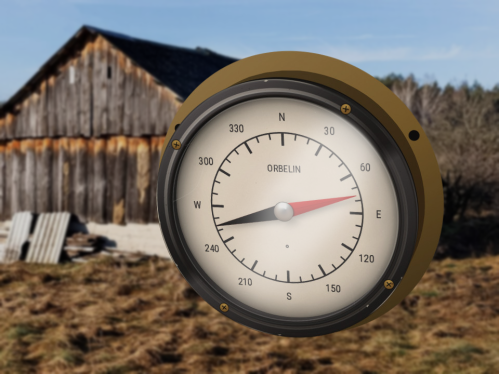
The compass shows 75 °
